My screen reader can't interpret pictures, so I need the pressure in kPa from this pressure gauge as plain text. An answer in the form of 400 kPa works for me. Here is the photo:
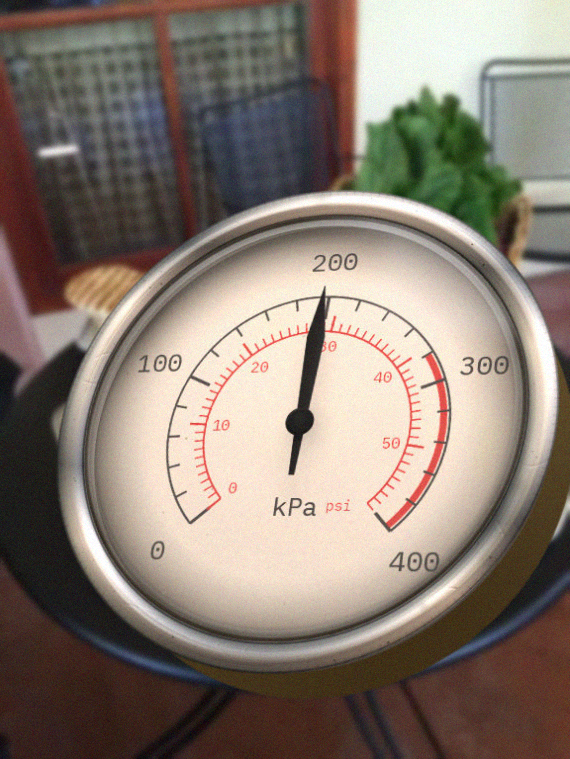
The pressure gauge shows 200 kPa
